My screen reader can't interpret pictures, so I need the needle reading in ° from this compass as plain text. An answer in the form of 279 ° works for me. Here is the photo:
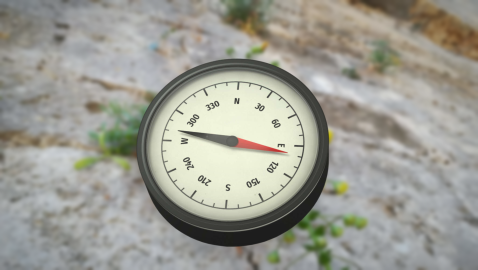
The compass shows 100 °
